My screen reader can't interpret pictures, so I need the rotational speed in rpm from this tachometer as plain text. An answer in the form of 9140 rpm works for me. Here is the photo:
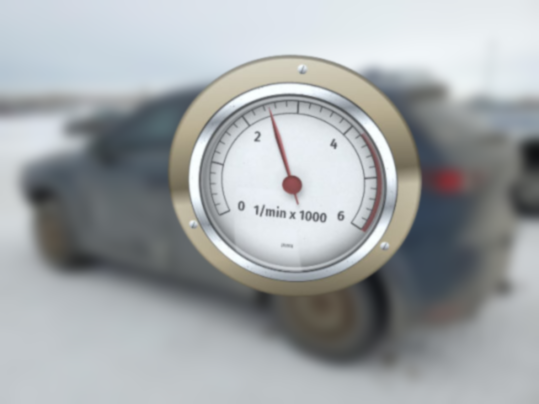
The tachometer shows 2500 rpm
